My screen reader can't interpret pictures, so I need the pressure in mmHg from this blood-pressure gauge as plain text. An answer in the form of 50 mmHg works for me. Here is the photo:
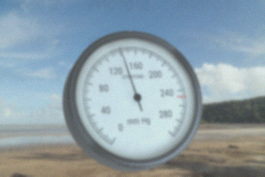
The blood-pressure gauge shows 140 mmHg
